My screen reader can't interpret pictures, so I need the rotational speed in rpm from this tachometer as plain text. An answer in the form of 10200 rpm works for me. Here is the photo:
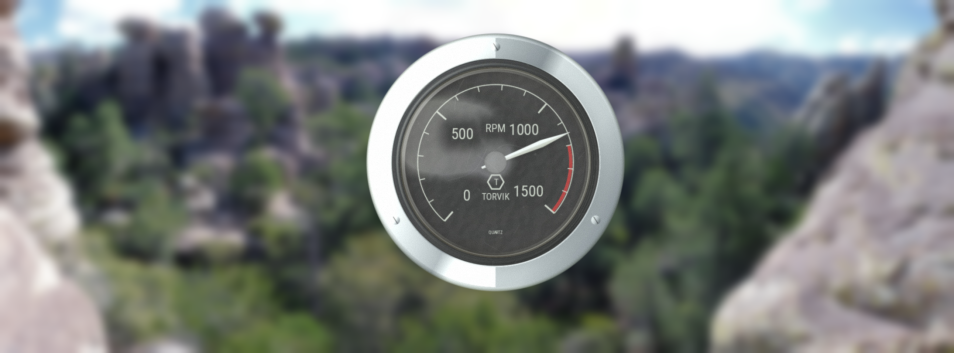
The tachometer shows 1150 rpm
